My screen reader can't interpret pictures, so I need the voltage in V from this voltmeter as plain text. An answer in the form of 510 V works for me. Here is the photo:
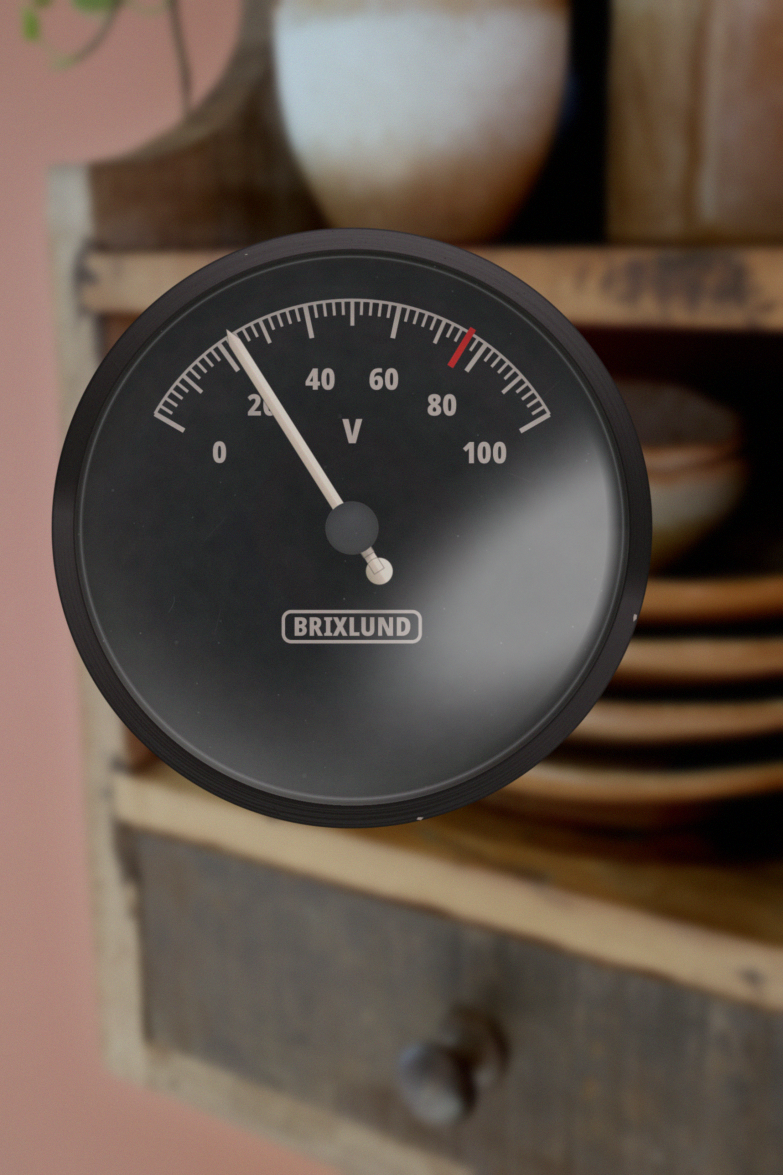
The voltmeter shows 23 V
